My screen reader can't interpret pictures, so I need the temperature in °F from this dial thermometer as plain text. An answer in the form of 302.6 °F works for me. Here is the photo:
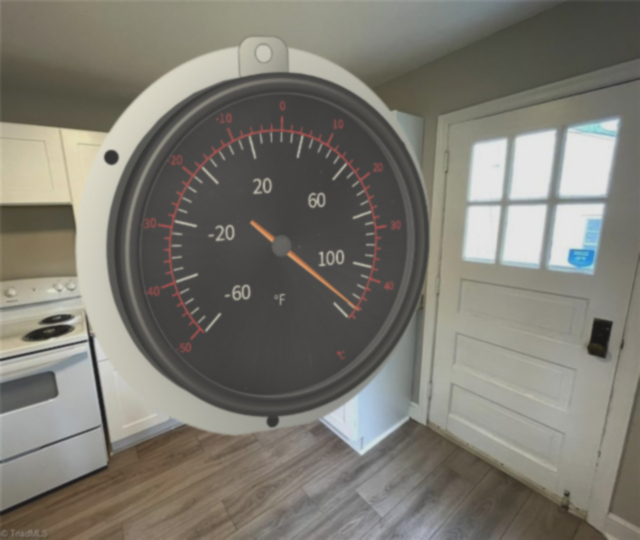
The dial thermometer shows 116 °F
